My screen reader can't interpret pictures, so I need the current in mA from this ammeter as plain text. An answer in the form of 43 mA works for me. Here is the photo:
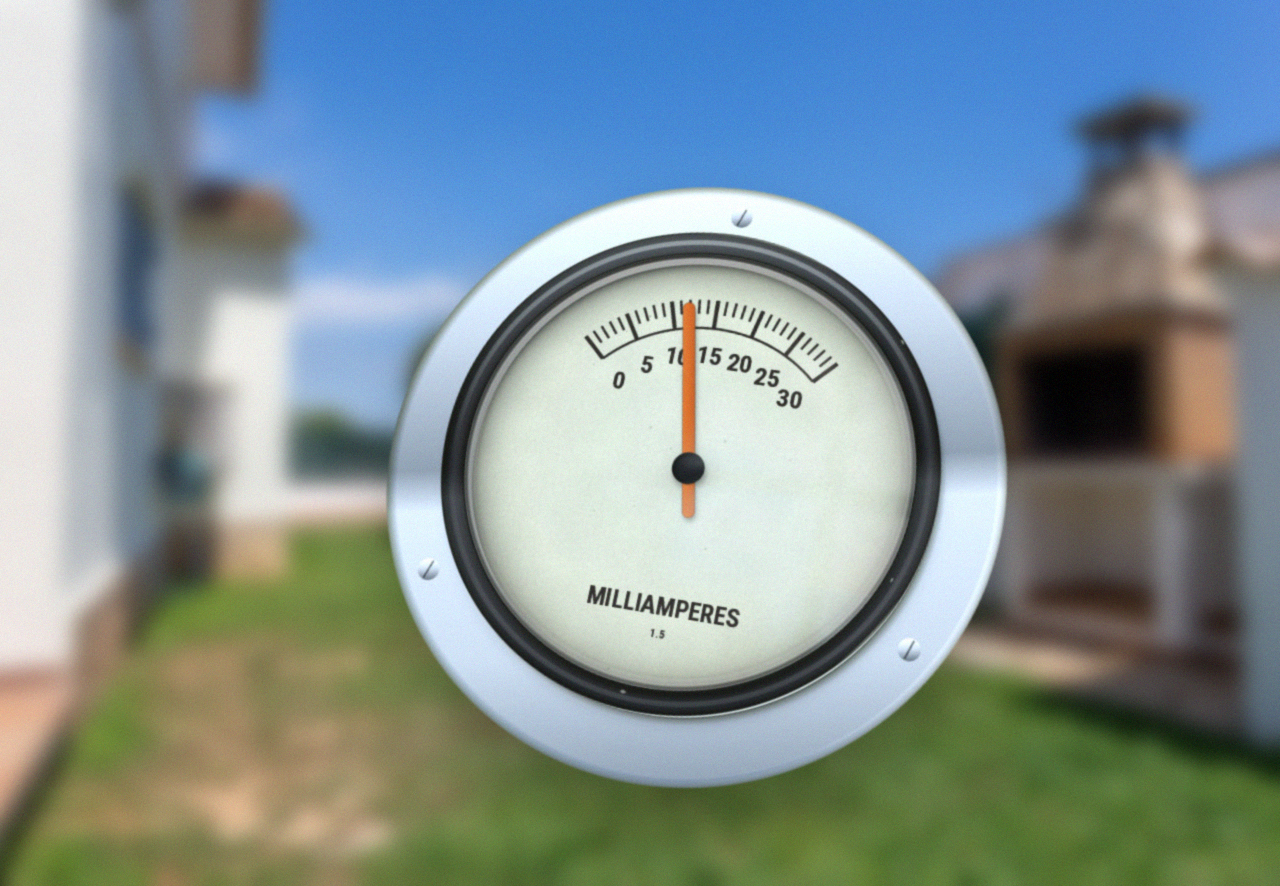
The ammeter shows 12 mA
